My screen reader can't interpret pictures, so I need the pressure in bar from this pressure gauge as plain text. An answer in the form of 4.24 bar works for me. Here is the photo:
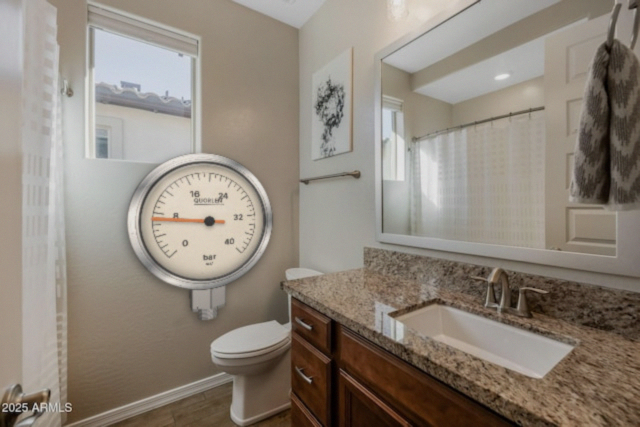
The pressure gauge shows 7 bar
